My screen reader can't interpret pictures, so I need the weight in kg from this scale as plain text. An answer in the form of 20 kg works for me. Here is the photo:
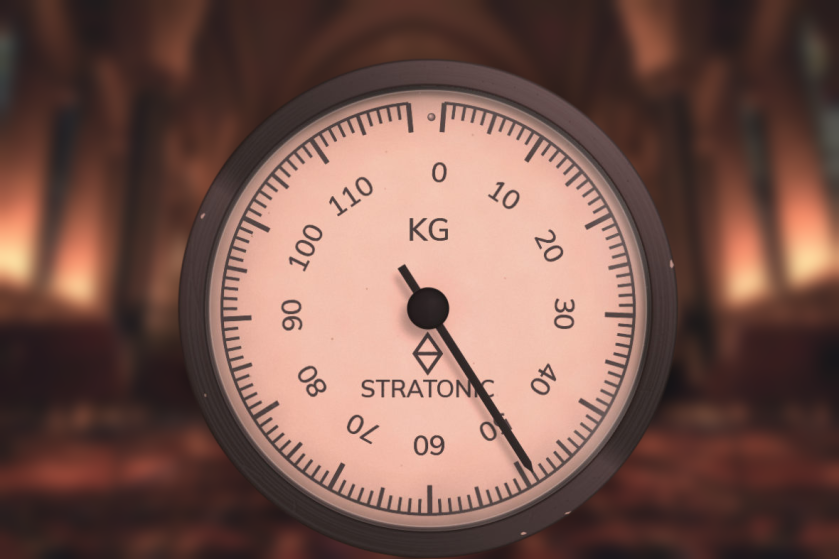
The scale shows 49 kg
